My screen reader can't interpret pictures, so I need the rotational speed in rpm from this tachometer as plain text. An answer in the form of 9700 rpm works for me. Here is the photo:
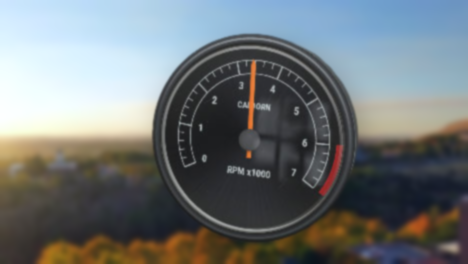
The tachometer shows 3400 rpm
